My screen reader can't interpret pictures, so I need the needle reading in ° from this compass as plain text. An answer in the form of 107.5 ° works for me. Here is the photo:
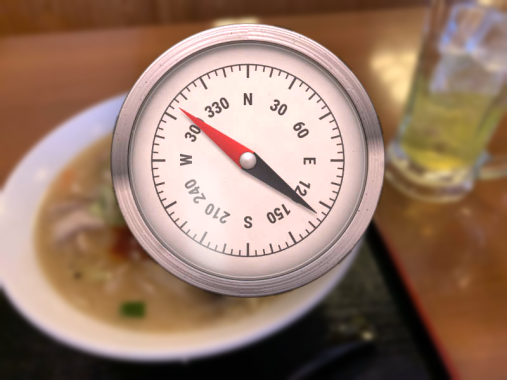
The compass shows 307.5 °
